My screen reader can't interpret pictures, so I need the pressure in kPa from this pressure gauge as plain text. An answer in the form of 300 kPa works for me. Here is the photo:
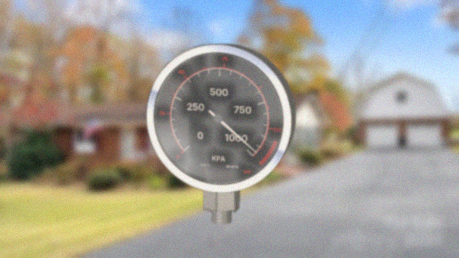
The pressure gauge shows 975 kPa
